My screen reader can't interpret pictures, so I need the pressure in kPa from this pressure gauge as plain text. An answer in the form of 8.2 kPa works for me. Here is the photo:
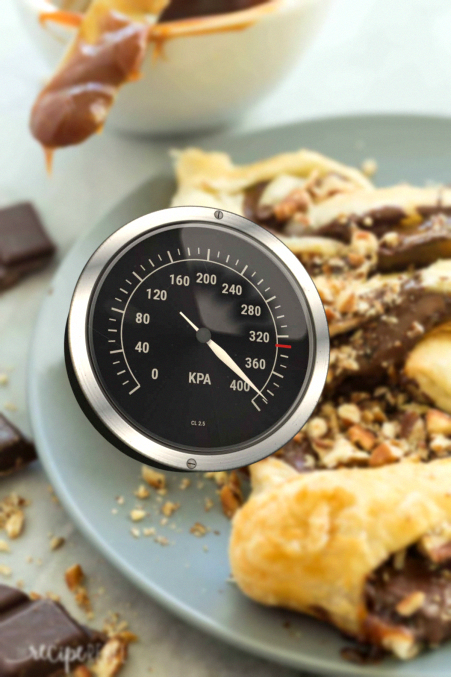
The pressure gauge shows 390 kPa
